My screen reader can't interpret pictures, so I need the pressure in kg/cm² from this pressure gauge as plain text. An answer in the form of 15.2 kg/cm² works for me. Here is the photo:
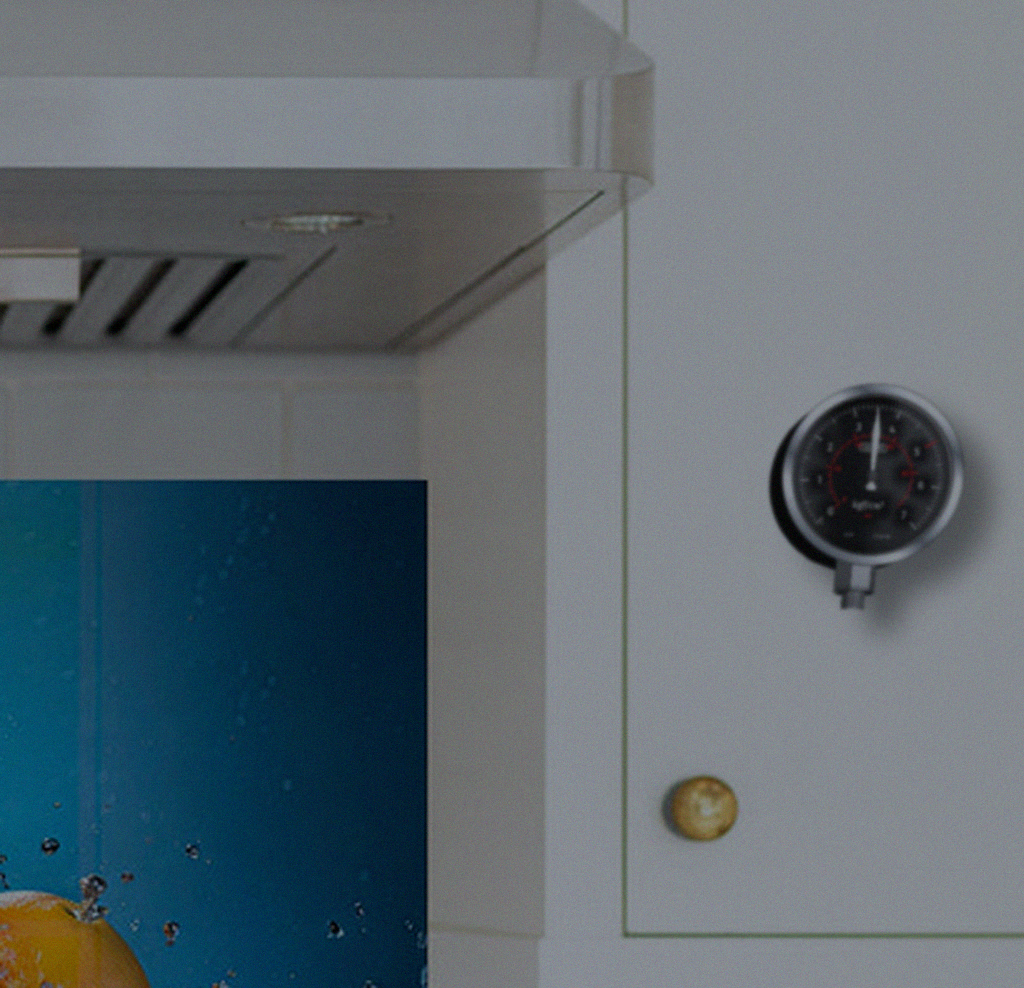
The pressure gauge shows 3.5 kg/cm²
